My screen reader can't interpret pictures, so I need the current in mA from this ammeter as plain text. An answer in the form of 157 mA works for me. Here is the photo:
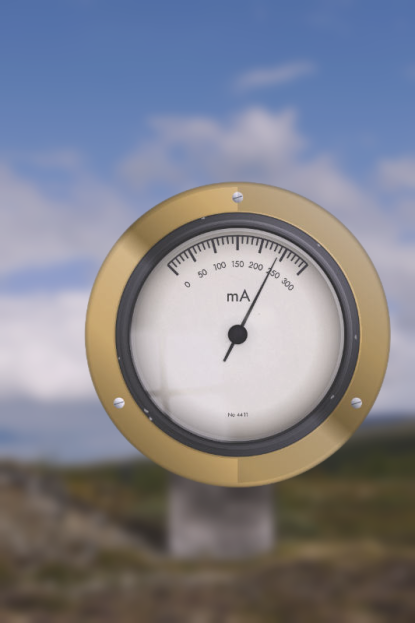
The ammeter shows 240 mA
